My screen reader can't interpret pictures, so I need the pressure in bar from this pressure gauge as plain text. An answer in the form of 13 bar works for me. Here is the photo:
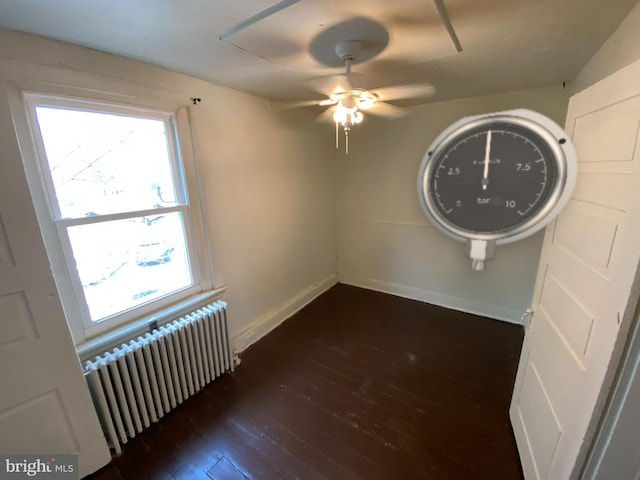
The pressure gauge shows 5 bar
